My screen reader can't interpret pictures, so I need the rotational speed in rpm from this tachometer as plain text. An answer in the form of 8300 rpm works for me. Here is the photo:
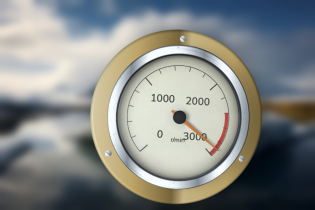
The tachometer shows 2900 rpm
